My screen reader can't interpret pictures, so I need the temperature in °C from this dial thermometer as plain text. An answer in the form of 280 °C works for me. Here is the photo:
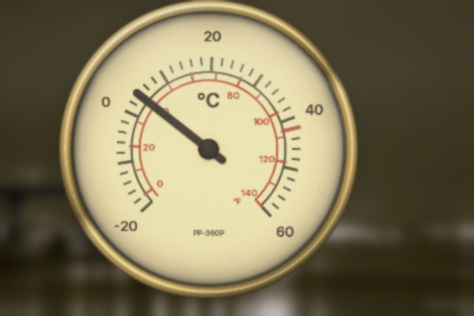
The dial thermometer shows 4 °C
